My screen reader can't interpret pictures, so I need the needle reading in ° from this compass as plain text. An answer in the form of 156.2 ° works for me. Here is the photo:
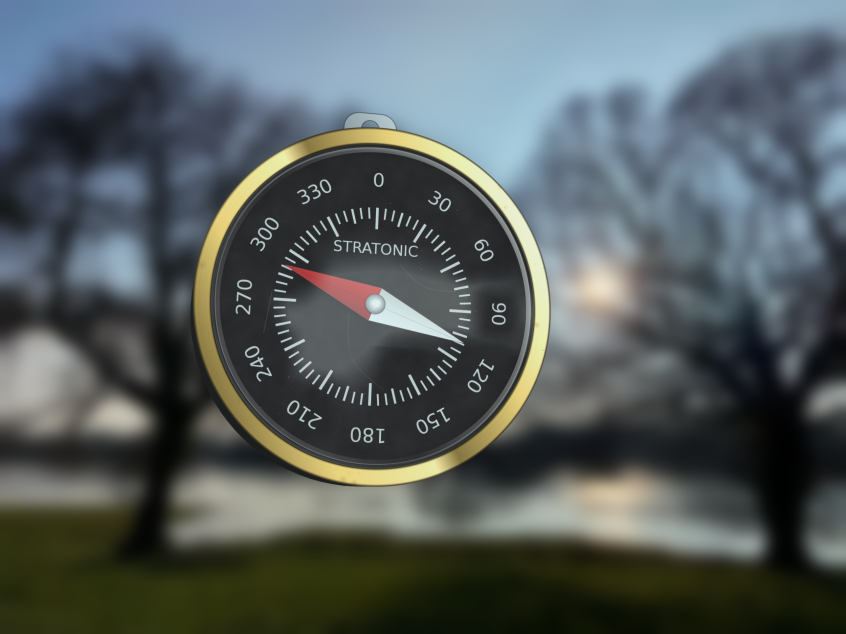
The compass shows 290 °
